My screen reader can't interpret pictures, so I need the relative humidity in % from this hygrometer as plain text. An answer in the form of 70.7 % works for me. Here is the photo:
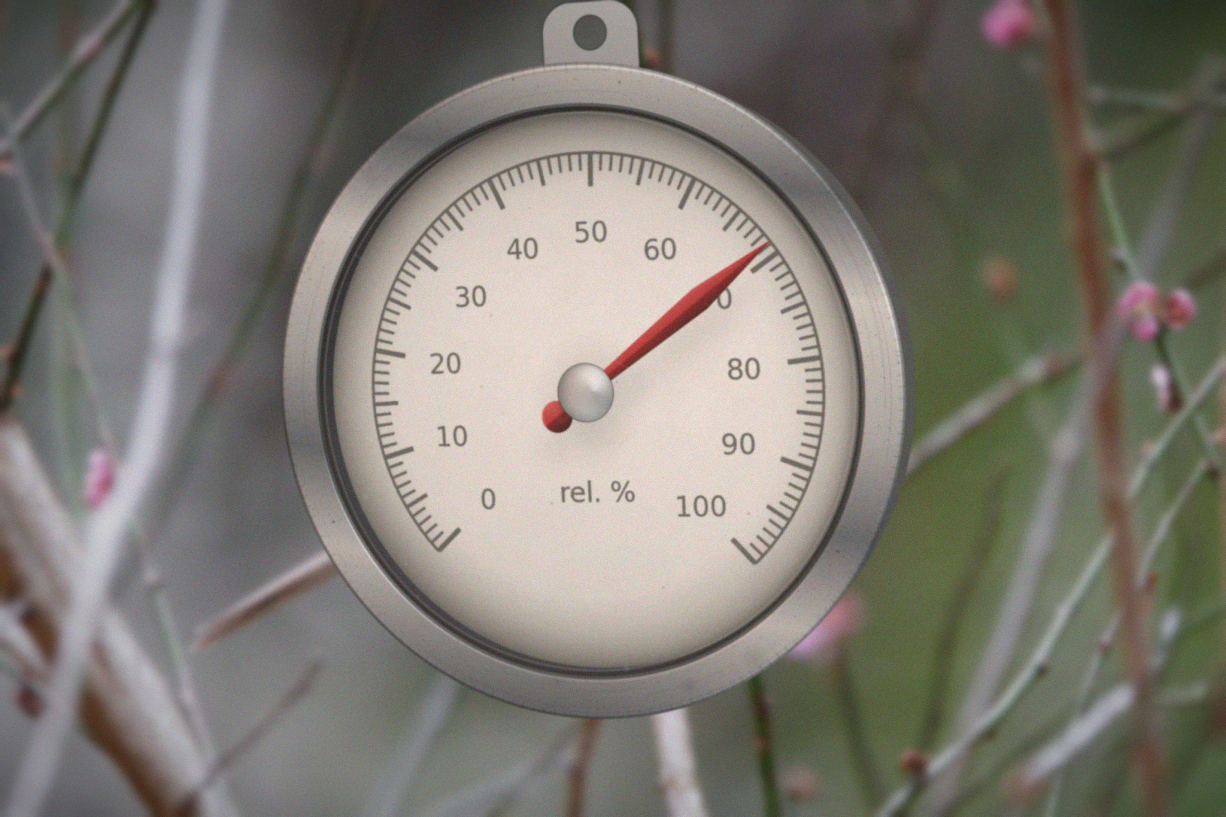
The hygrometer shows 69 %
